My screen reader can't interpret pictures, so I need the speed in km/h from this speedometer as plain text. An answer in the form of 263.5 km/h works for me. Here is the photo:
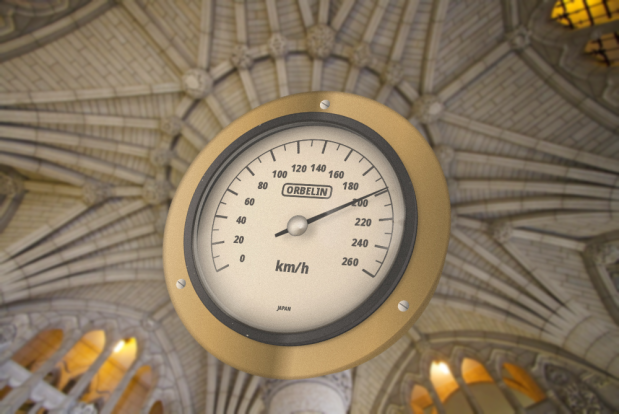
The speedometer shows 200 km/h
